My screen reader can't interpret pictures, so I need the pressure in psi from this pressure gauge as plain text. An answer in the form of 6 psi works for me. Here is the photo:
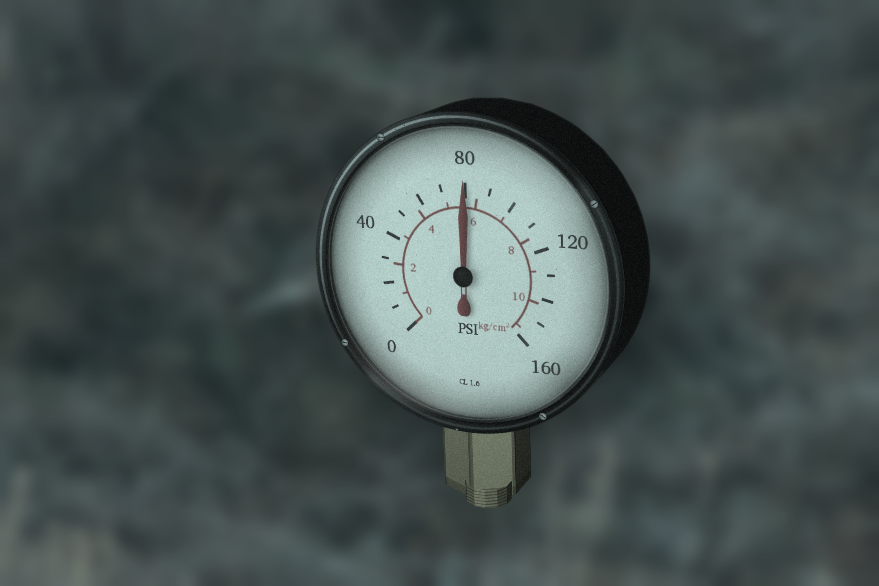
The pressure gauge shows 80 psi
